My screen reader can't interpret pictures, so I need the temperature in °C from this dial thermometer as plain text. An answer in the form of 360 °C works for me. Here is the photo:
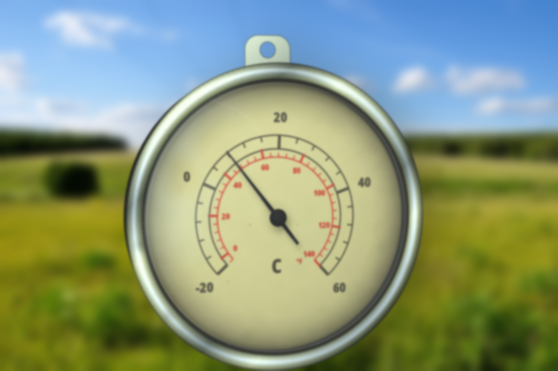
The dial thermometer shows 8 °C
